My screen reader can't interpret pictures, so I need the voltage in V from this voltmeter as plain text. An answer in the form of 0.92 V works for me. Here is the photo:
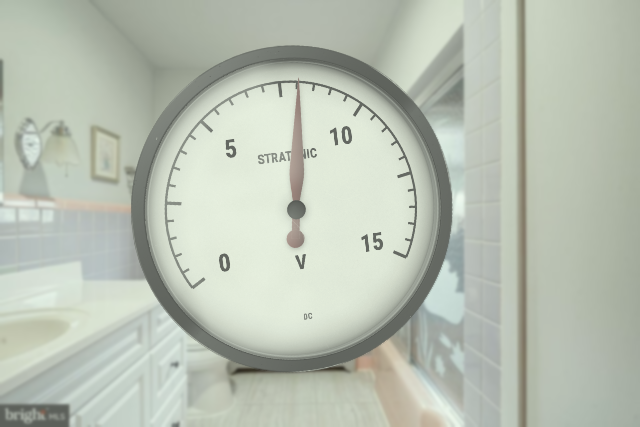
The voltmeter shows 8 V
